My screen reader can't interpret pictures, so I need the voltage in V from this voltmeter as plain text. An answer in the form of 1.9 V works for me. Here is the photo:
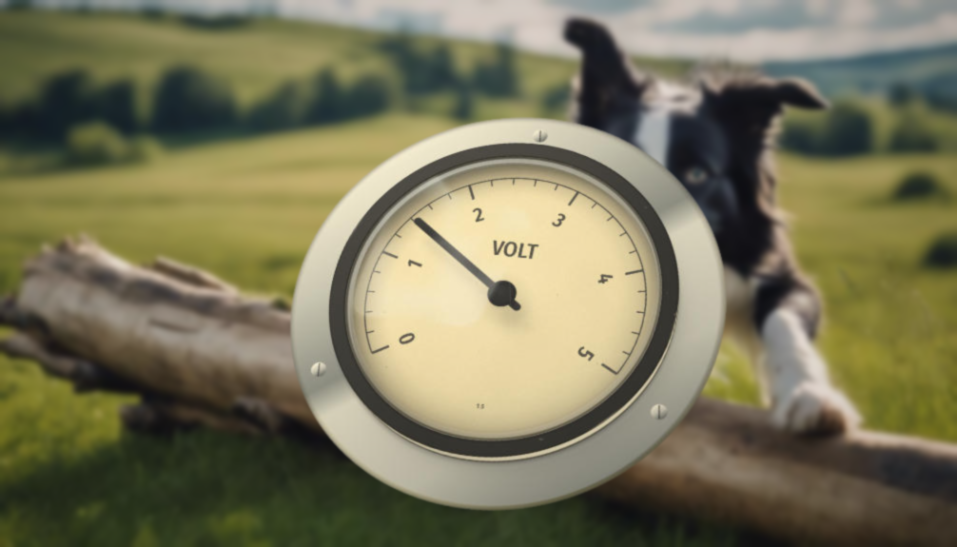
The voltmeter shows 1.4 V
